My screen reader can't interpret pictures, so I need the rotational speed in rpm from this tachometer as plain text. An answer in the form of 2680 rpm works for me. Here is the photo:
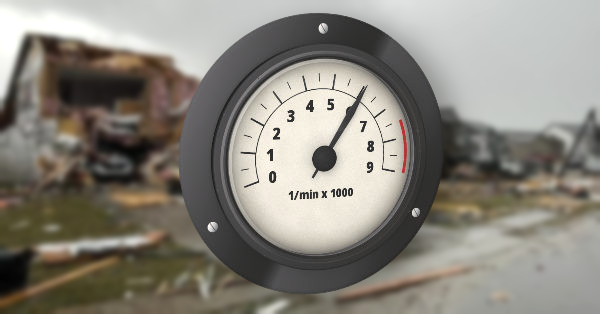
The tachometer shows 6000 rpm
